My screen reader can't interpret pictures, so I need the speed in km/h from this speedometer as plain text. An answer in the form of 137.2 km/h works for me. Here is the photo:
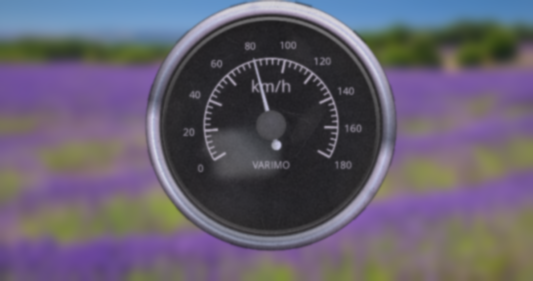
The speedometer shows 80 km/h
